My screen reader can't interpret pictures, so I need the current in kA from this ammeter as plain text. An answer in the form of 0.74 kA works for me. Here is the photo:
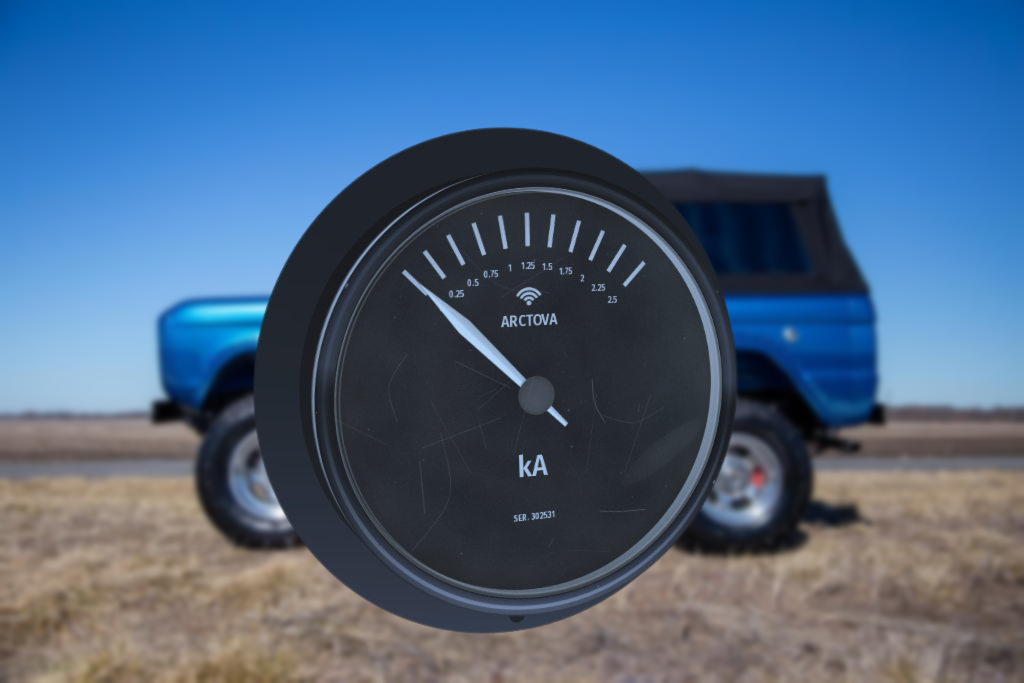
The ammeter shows 0 kA
